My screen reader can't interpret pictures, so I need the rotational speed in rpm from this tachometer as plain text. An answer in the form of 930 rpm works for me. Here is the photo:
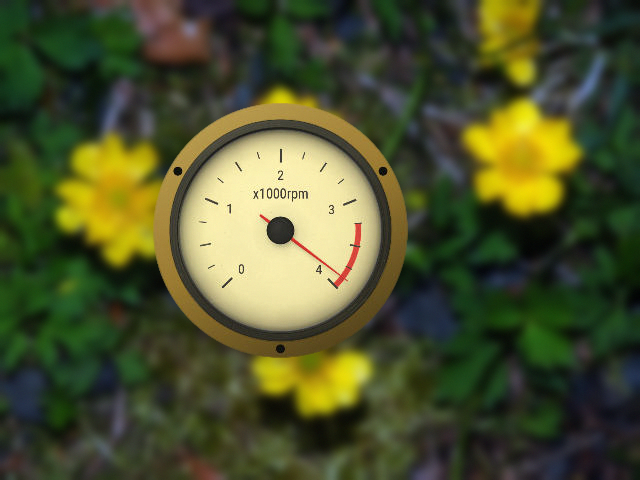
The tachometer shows 3875 rpm
